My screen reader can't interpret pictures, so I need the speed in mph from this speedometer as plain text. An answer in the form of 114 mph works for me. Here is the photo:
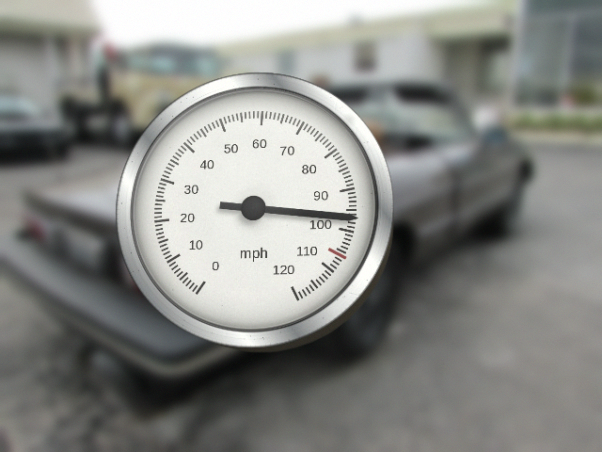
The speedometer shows 97 mph
